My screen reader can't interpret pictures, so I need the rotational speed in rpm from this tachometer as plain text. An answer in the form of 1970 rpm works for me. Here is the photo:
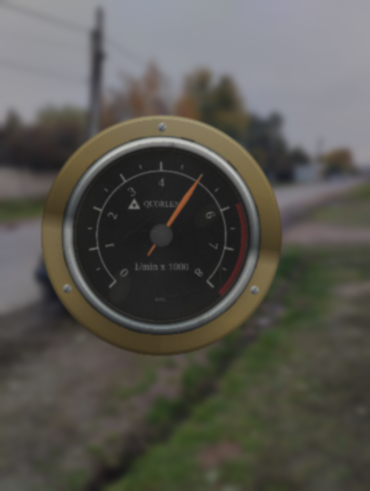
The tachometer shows 5000 rpm
